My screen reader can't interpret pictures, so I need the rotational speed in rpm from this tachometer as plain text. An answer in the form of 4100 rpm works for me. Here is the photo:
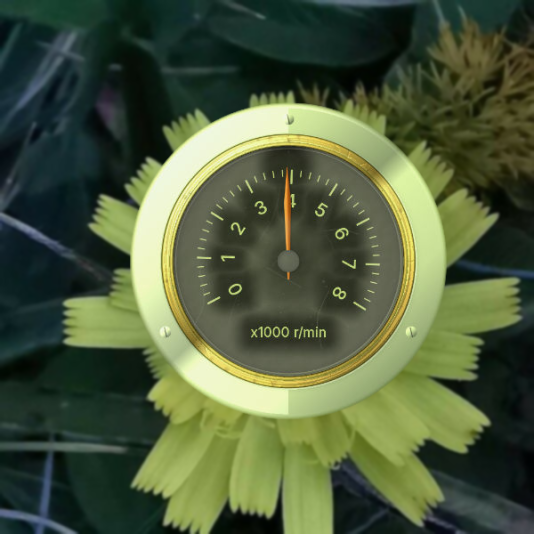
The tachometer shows 3900 rpm
